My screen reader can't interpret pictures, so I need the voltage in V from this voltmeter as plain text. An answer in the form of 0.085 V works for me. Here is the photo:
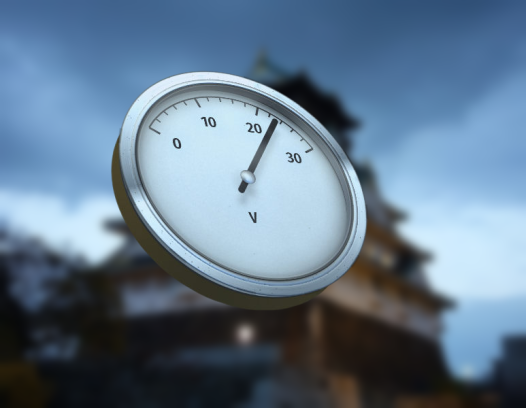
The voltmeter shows 23 V
